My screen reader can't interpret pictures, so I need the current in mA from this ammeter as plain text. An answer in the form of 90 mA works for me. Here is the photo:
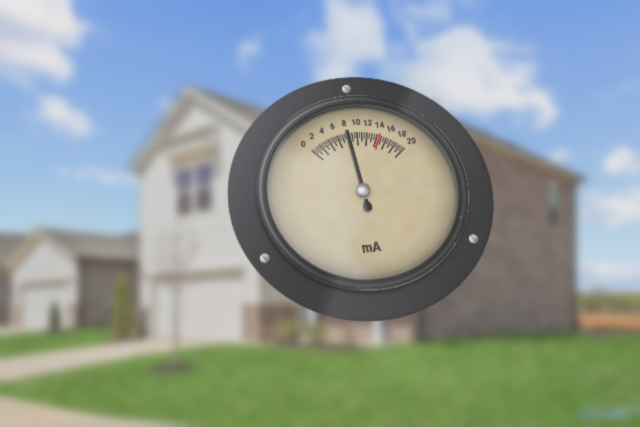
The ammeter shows 8 mA
